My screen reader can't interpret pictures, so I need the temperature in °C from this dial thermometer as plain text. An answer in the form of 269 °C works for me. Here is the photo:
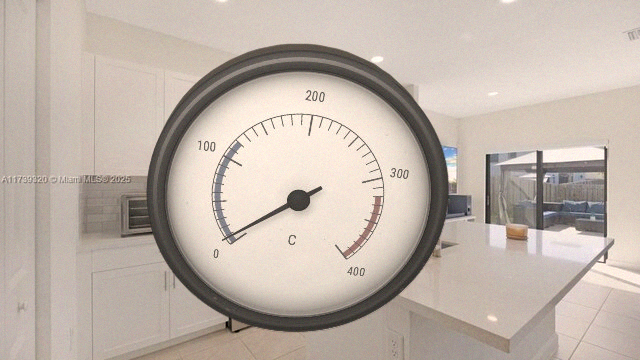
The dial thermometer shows 10 °C
